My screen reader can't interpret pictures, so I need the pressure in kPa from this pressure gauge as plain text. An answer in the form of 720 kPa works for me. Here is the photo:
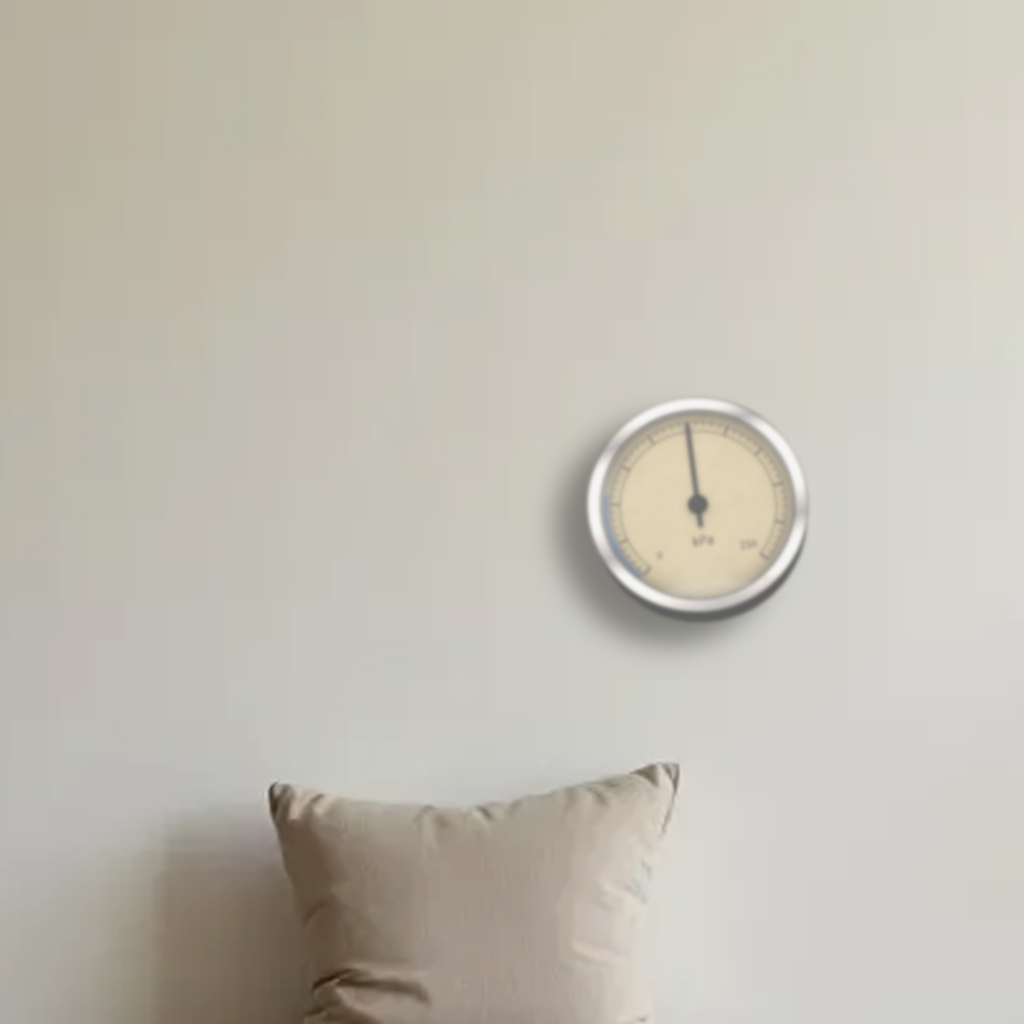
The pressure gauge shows 125 kPa
